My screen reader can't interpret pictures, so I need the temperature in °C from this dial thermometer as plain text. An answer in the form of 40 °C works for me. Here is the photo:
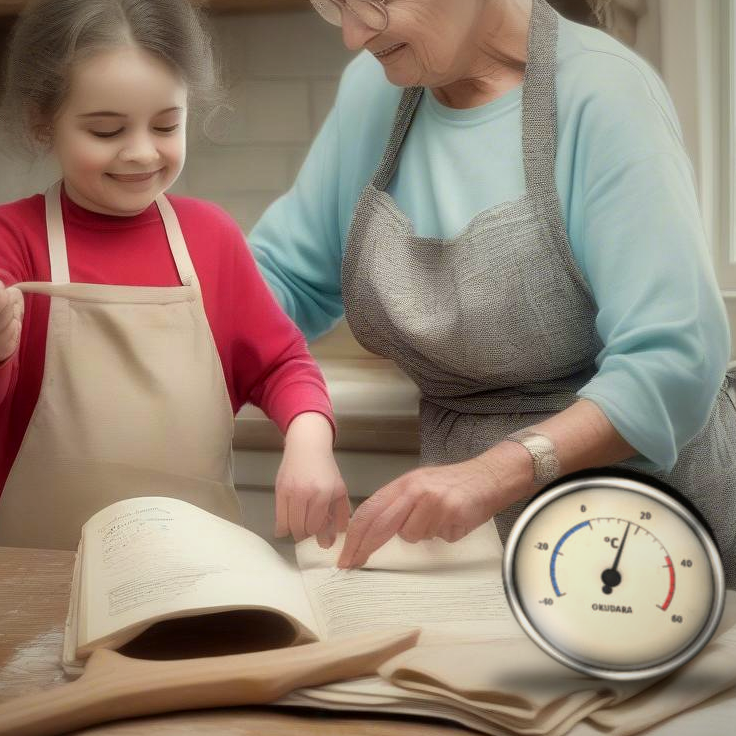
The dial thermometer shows 16 °C
